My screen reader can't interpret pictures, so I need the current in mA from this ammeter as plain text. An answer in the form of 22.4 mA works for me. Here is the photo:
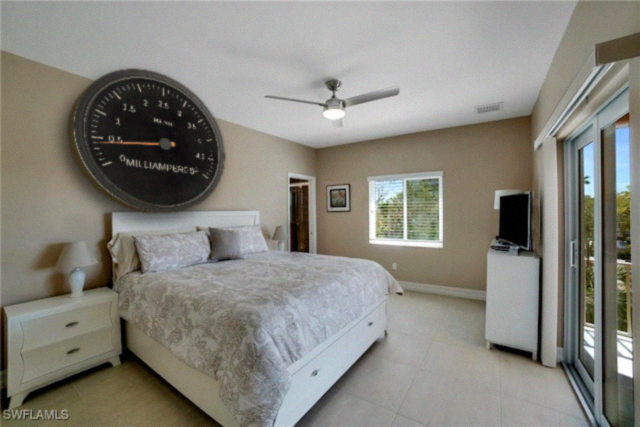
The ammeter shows 0.4 mA
